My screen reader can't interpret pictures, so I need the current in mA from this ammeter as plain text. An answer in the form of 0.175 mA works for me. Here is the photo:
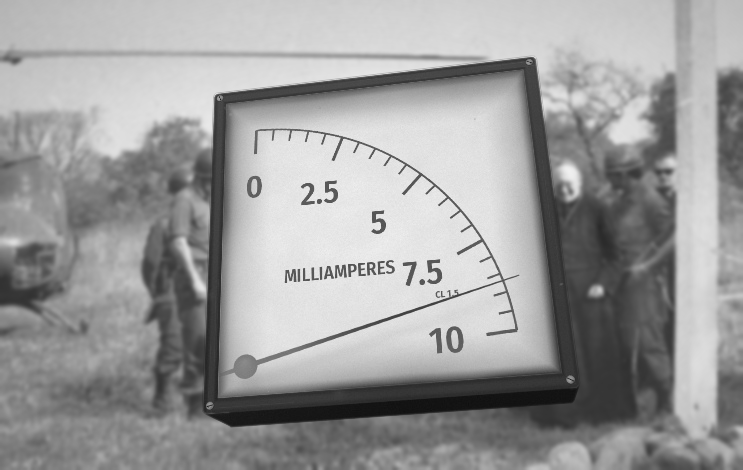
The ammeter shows 8.75 mA
